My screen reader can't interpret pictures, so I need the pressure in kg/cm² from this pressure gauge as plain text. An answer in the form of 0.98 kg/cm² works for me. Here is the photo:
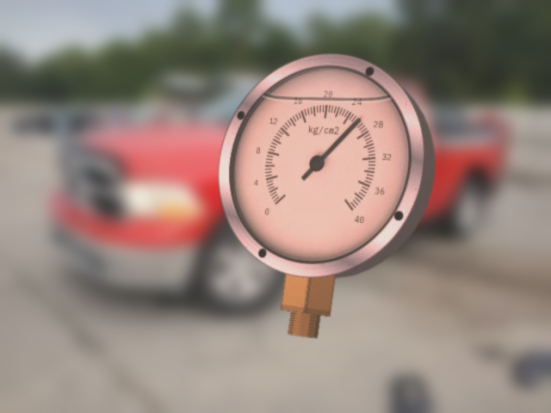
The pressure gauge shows 26 kg/cm²
